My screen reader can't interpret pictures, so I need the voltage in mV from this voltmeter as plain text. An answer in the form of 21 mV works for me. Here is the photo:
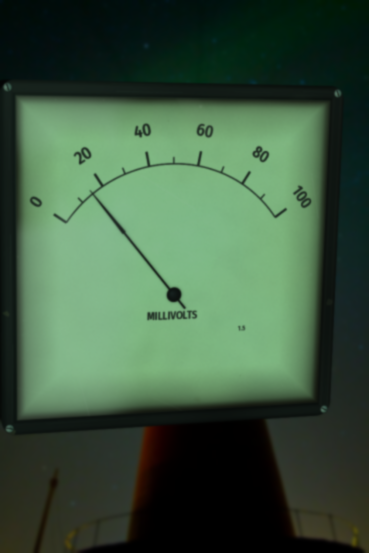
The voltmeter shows 15 mV
